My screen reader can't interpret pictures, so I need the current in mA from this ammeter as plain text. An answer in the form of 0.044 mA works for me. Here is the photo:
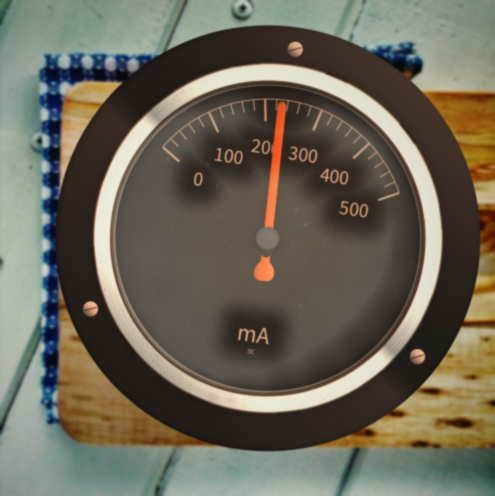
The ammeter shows 230 mA
